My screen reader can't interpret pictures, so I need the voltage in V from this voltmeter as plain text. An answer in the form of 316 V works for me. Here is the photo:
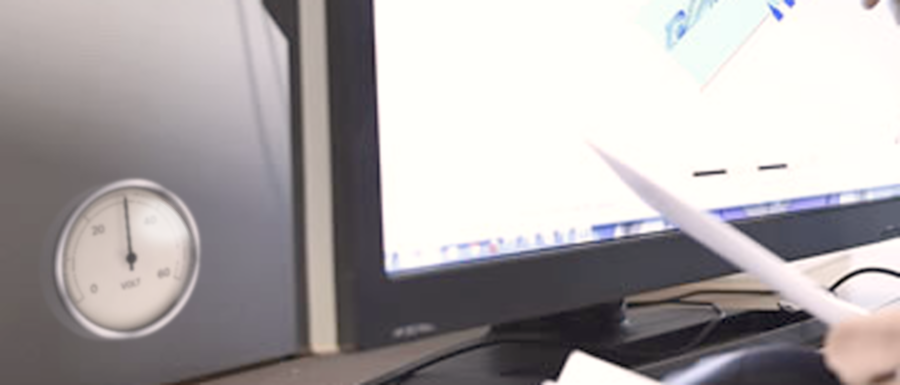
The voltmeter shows 30 V
